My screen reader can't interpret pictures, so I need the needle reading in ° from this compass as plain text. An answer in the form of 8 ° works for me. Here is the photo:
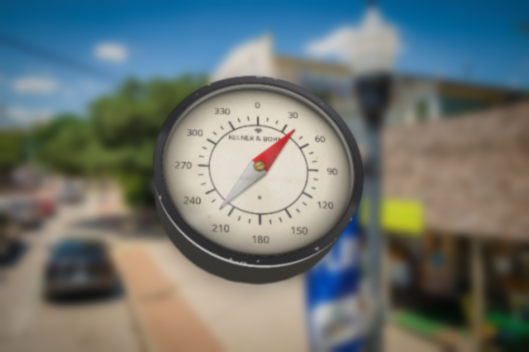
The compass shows 40 °
